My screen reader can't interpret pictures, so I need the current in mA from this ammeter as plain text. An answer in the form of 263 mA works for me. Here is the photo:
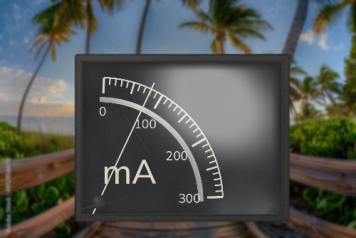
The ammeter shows 80 mA
